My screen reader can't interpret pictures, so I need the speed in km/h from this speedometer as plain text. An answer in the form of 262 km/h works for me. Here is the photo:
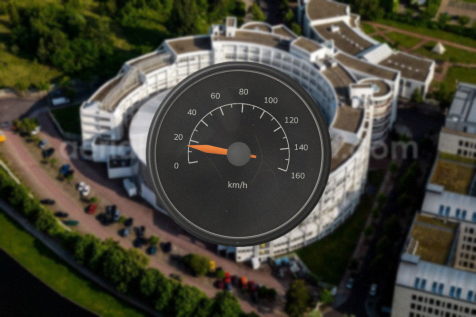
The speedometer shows 15 km/h
